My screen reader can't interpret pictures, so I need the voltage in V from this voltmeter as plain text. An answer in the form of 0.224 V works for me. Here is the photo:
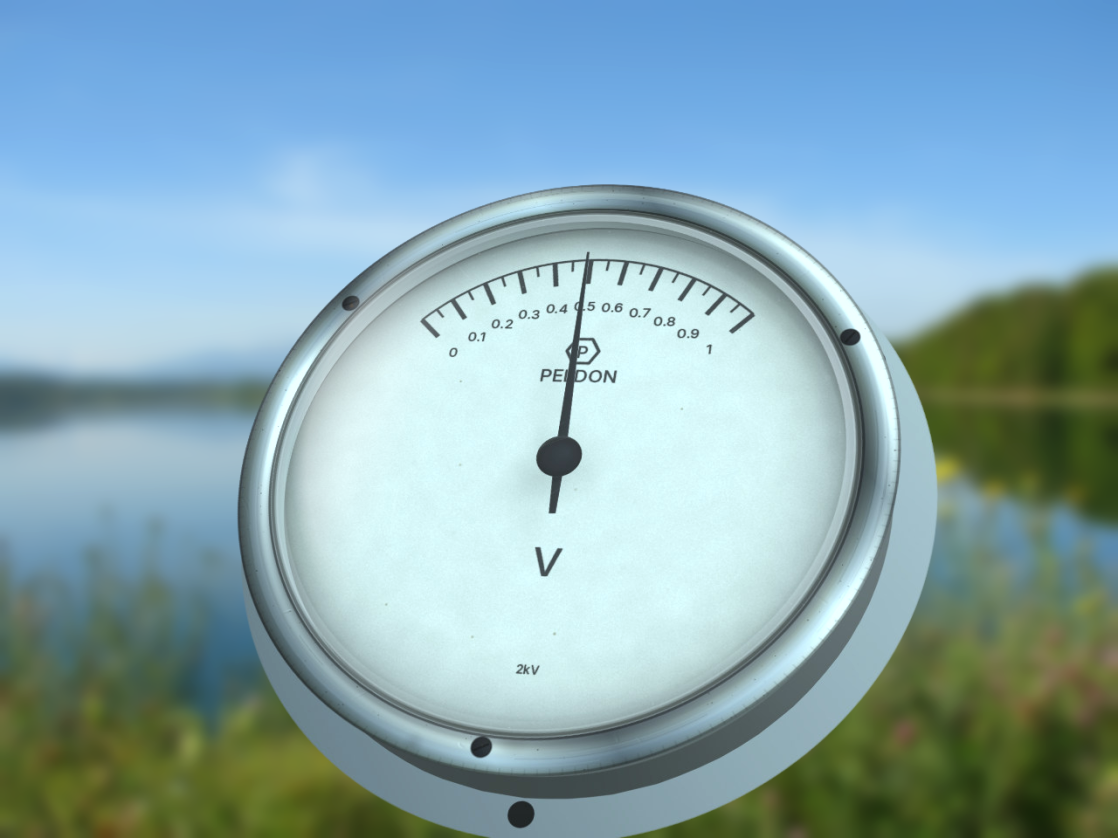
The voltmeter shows 0.5 V
